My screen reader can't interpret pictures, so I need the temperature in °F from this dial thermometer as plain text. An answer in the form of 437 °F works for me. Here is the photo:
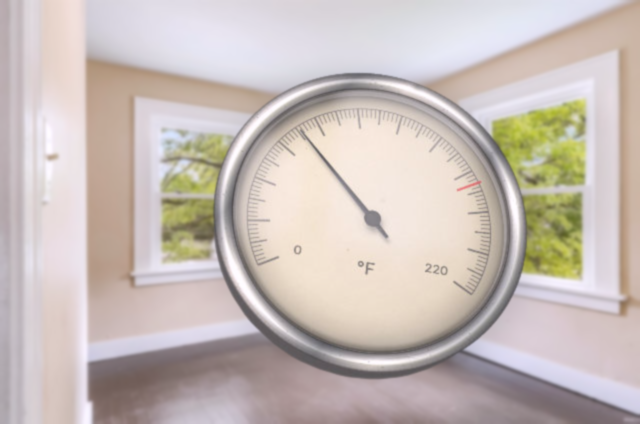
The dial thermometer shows 70 °F
